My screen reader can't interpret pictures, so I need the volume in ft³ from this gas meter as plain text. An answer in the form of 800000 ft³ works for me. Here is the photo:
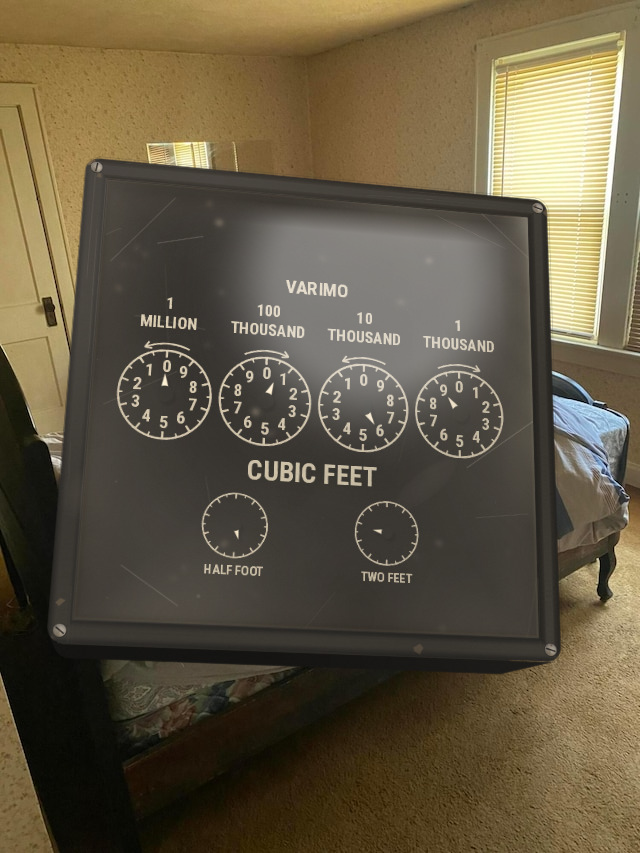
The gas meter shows 5900 ft³
